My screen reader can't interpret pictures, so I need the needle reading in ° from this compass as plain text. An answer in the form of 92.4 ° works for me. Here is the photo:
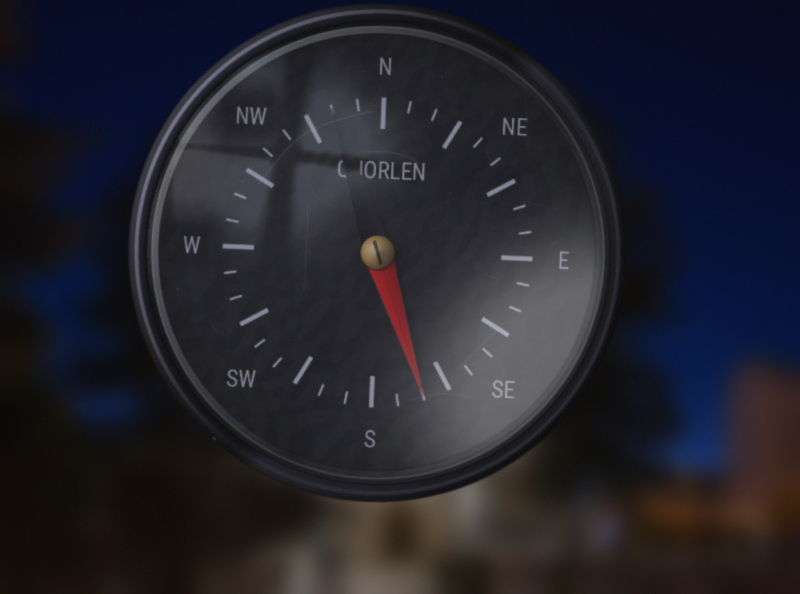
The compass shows 160 °
